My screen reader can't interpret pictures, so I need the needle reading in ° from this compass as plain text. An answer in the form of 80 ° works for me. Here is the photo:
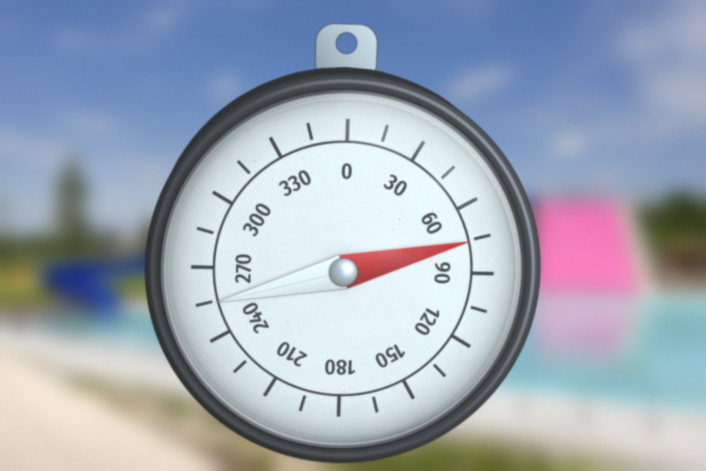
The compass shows 75 °
